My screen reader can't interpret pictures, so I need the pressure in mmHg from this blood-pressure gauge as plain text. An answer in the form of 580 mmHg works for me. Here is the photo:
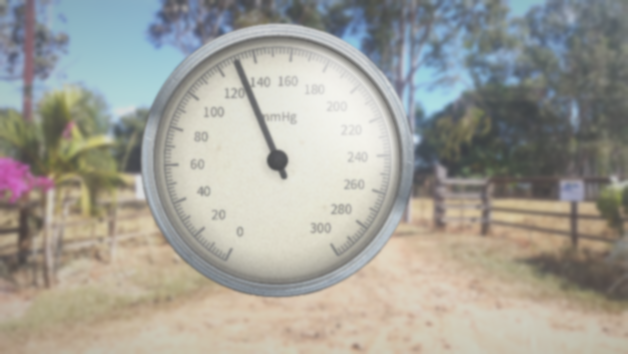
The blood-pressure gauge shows 130 mmHg
